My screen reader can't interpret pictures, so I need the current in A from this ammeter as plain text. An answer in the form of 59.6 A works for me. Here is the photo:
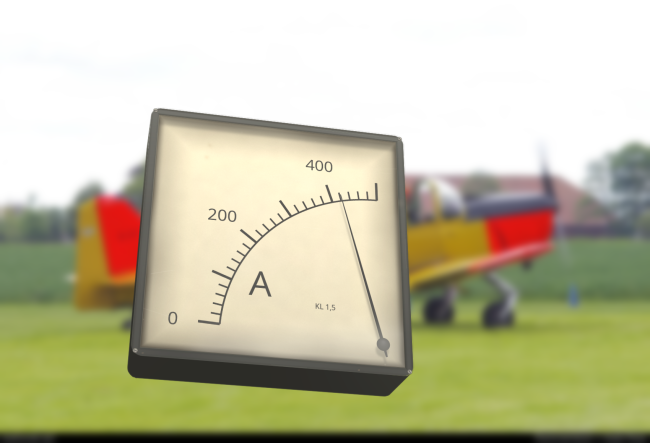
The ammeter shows 420 A
